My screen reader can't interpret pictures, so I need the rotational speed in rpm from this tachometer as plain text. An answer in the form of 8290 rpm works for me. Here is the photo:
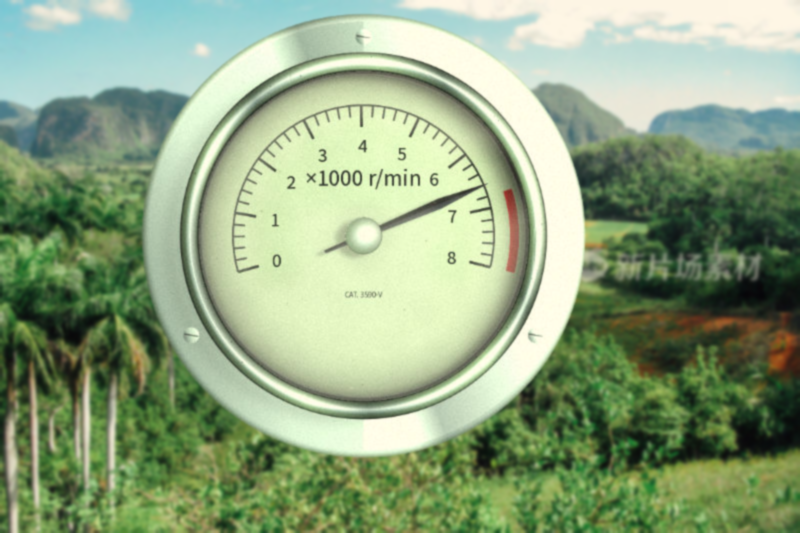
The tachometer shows 6600 rpm
